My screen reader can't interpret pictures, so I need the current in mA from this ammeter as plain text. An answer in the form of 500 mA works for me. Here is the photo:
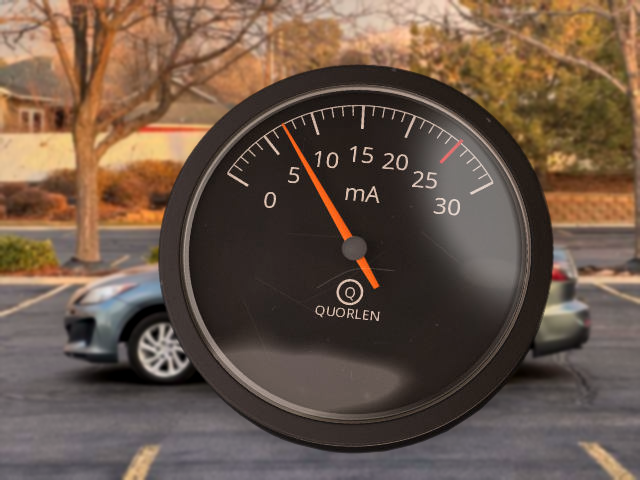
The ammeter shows 7 mA
